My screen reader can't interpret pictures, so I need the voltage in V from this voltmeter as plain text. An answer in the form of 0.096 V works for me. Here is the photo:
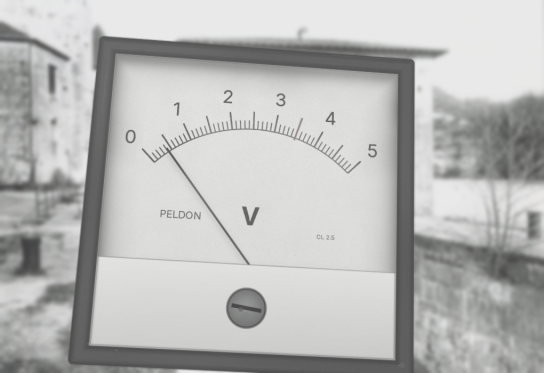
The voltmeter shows 0.4 V
